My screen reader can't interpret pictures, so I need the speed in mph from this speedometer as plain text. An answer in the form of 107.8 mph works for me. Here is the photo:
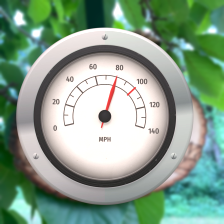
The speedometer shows 80 mph
